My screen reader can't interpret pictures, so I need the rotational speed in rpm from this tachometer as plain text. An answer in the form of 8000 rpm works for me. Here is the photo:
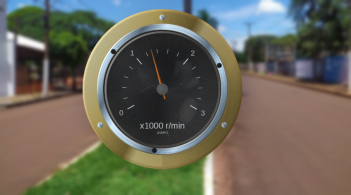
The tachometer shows 1300 rpm
